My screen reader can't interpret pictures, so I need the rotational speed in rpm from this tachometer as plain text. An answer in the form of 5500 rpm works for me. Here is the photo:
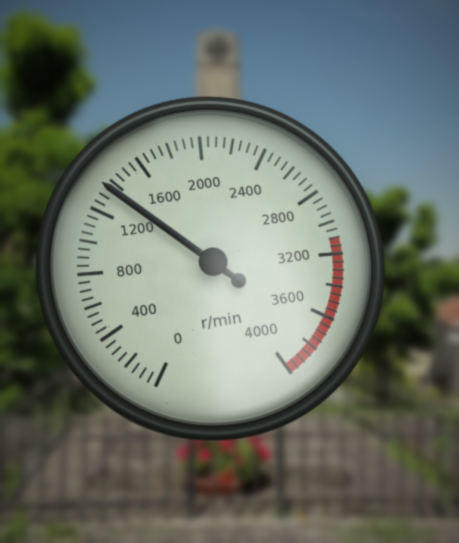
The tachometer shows 1350 rpm
